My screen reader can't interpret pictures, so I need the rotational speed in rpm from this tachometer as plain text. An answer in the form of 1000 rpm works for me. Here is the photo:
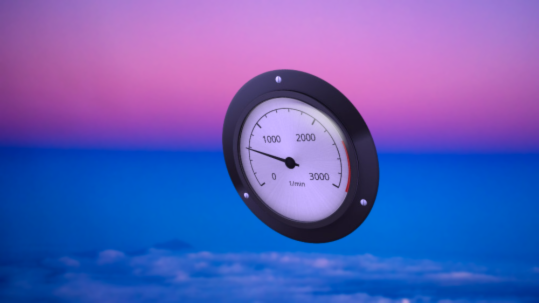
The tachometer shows 600 rpm
